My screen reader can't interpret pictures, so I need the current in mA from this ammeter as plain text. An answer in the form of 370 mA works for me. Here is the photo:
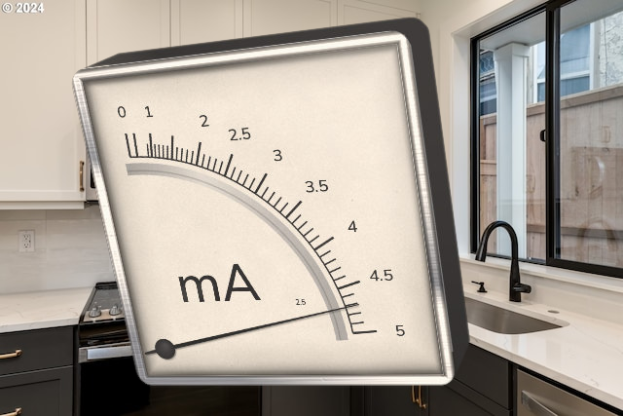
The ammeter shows 4.7 mA
